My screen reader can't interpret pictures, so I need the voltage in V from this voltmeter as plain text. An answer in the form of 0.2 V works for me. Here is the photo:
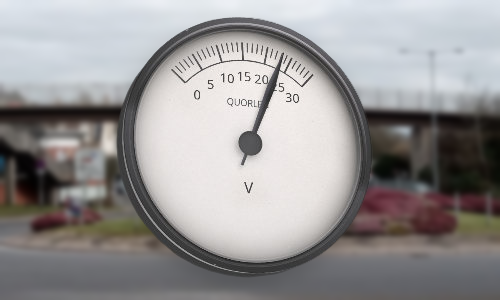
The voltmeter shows 23 V
